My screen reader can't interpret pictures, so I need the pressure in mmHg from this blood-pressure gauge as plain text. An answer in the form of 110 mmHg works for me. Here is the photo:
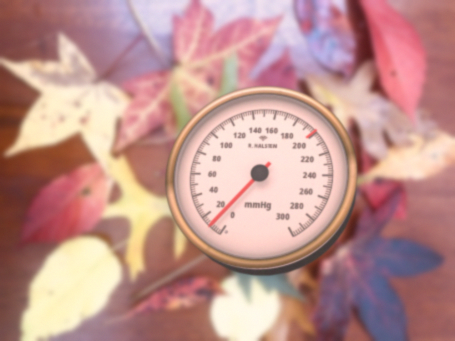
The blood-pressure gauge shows 10 mmHg
